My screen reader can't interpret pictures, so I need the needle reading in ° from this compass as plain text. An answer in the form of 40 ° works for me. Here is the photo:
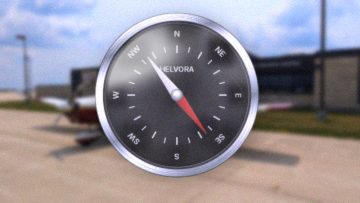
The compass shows 142.5 °
